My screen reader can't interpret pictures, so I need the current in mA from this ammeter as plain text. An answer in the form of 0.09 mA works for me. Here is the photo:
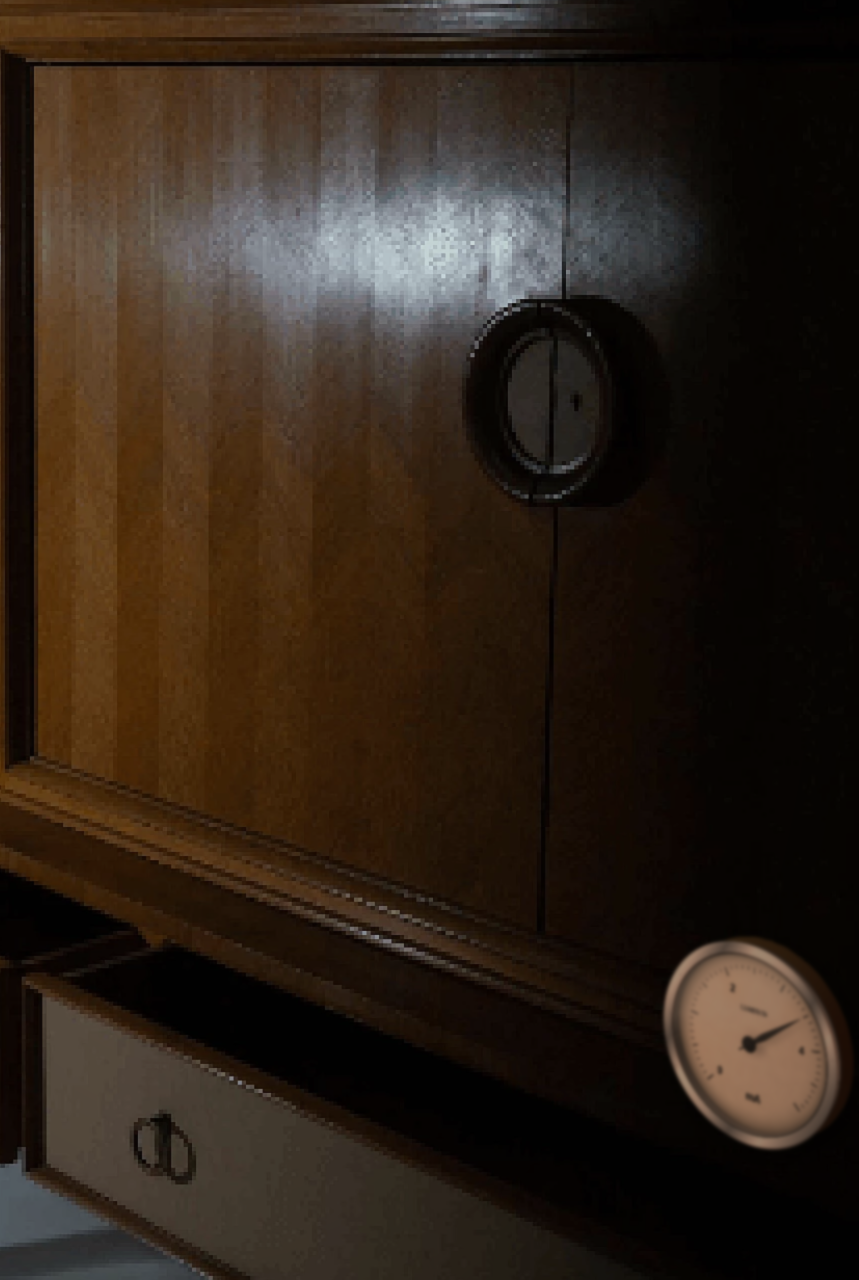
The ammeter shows 3.5 mA
